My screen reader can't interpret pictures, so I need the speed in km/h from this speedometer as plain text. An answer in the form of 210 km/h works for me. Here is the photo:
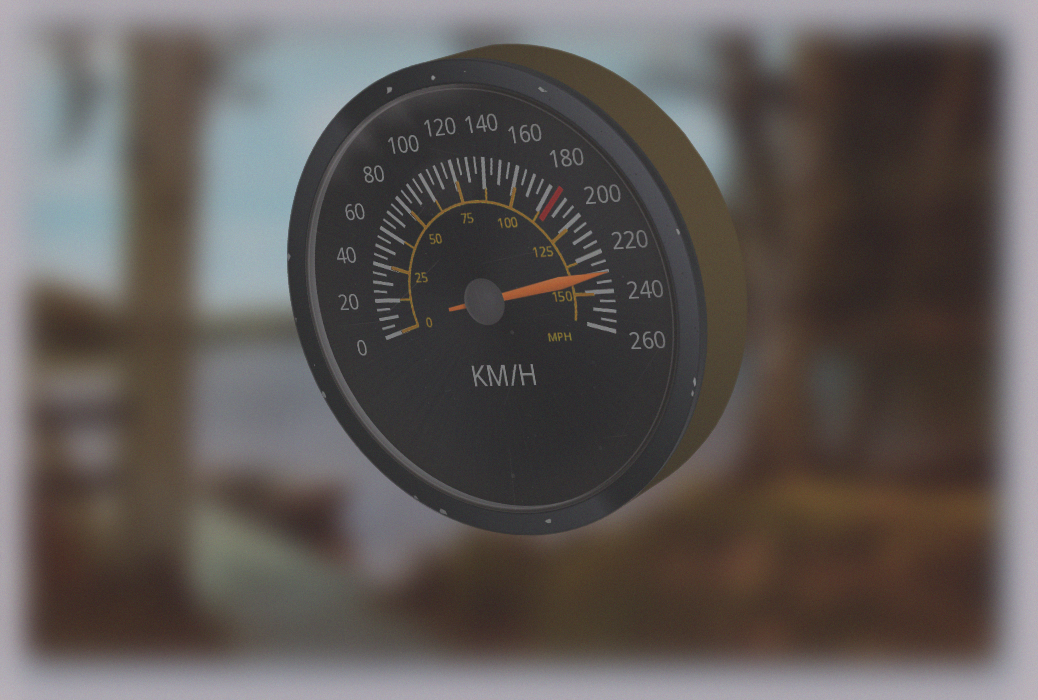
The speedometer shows 230 km/h
